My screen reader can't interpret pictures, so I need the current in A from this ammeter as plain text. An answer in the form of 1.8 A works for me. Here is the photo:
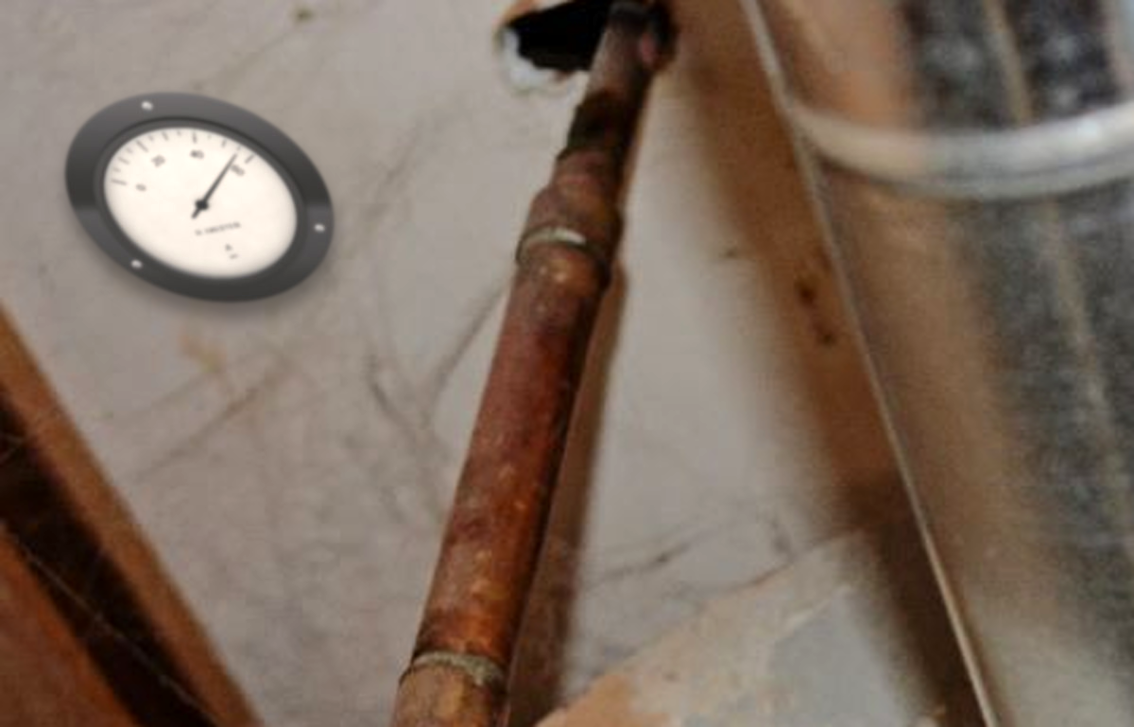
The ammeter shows 55 A
